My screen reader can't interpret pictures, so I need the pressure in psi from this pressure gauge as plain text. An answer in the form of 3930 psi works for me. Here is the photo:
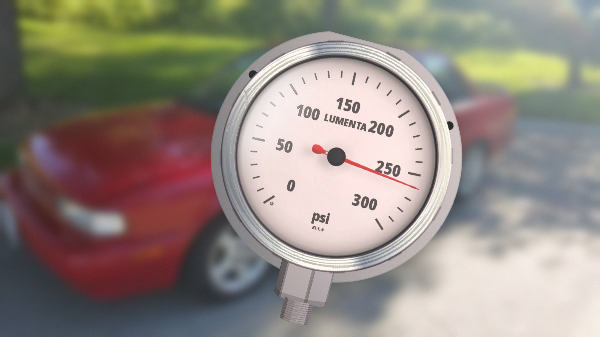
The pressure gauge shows 260 psi
